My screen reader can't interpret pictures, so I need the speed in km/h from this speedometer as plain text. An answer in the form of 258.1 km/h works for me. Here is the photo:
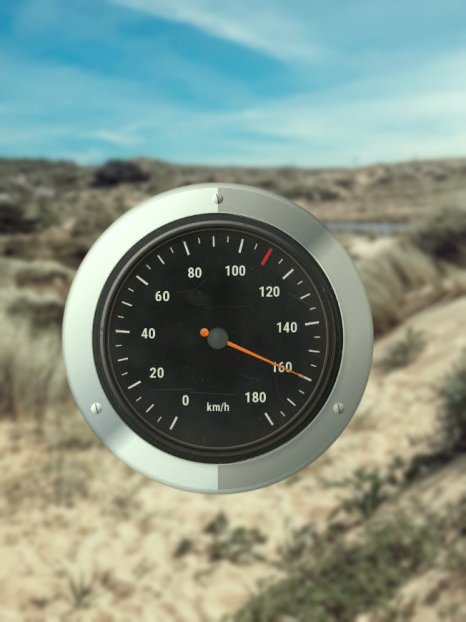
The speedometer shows 160 km/h
